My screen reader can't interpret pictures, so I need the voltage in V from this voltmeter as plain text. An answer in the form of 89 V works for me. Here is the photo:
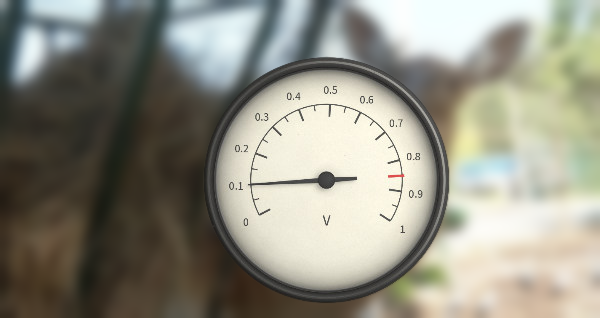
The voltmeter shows 0.1 V
